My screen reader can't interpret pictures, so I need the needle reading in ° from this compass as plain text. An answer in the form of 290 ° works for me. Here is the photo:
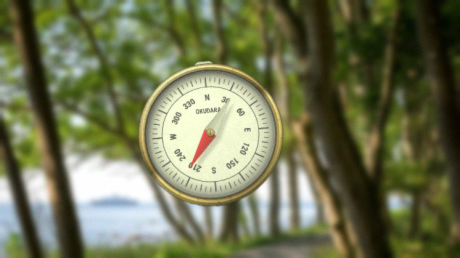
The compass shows 215 °
